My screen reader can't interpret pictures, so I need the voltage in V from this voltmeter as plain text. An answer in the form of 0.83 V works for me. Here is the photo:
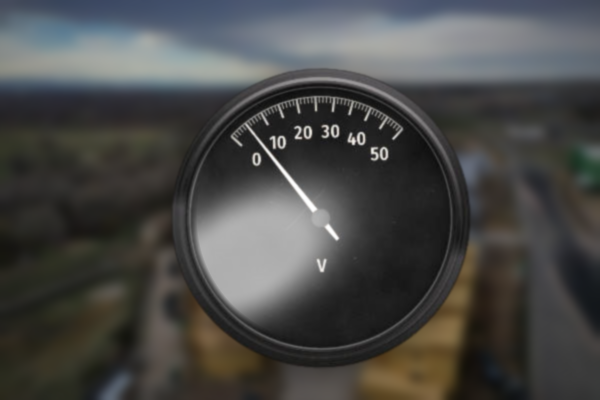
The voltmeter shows 5 V
